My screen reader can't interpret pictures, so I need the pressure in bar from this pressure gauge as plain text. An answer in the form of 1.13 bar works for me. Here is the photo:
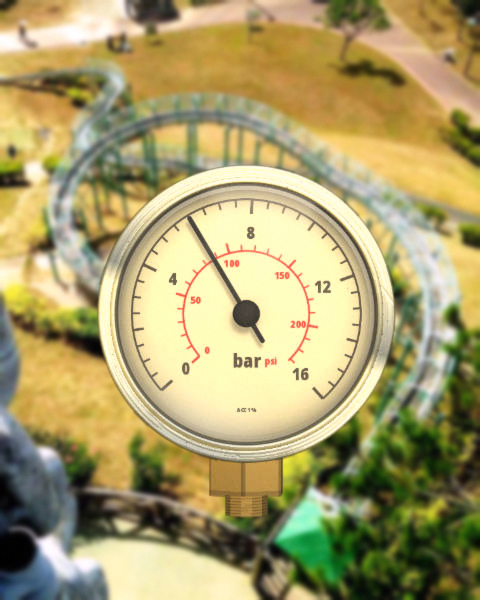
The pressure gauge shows 6 bar
